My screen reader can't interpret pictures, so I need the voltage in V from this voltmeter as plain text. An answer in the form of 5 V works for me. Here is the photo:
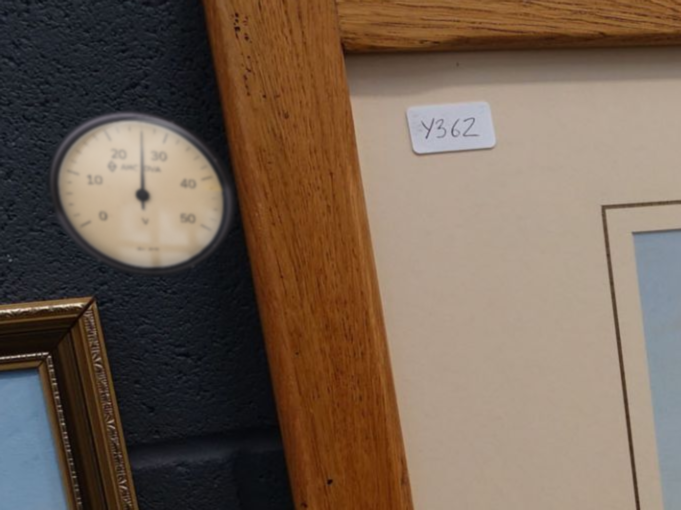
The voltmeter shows 26 V
